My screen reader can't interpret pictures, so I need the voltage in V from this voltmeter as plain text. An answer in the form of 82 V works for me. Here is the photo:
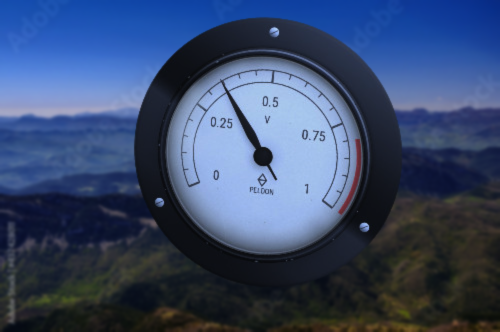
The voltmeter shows 0.35 V
